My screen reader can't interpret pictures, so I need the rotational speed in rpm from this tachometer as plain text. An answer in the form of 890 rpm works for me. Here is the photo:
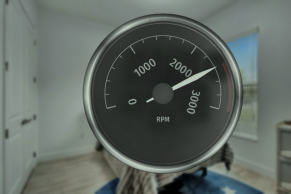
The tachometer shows 2400 rpm
